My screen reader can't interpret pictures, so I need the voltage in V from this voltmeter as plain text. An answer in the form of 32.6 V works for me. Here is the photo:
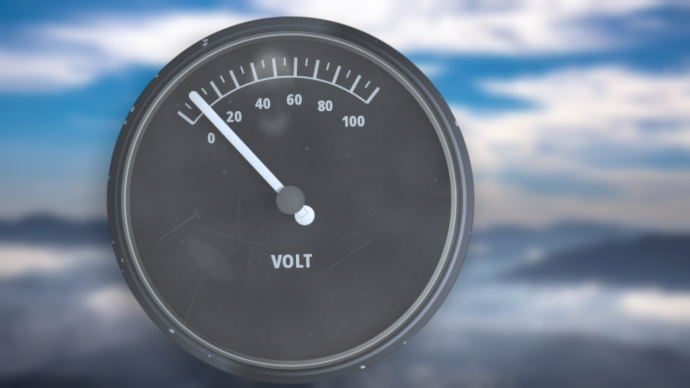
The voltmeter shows 10 V
